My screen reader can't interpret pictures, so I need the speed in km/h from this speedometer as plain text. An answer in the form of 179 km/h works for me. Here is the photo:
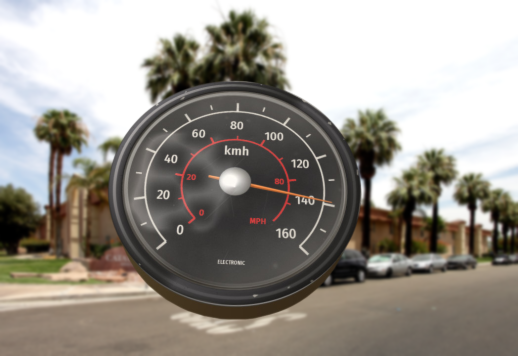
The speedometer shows 140 km/h
